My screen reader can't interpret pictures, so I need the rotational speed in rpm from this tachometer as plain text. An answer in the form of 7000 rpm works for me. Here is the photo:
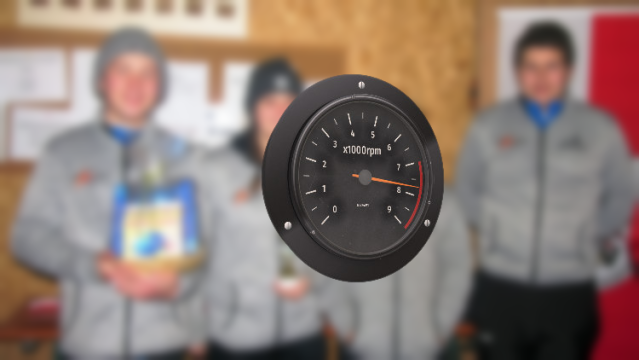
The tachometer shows 7750 rpm
